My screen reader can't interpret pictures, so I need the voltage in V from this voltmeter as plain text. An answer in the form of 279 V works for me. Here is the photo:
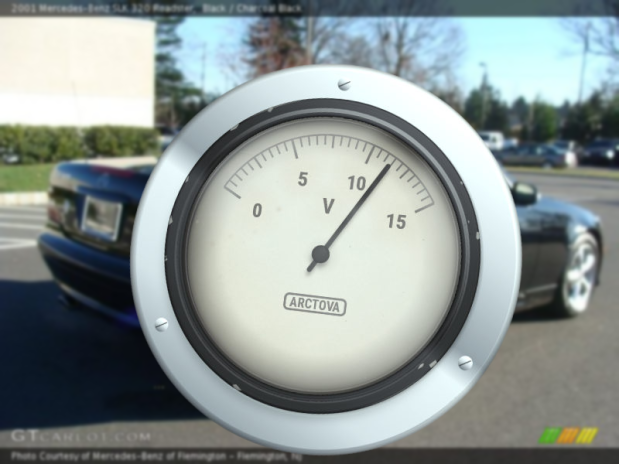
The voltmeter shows 11.5 V
